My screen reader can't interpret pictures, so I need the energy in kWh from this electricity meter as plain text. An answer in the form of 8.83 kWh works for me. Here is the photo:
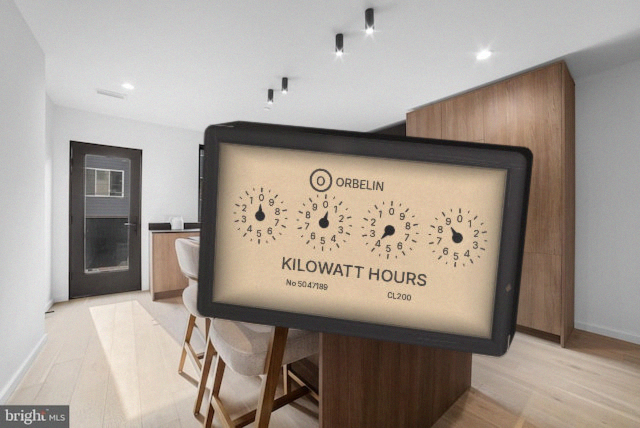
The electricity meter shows 39 kWh
